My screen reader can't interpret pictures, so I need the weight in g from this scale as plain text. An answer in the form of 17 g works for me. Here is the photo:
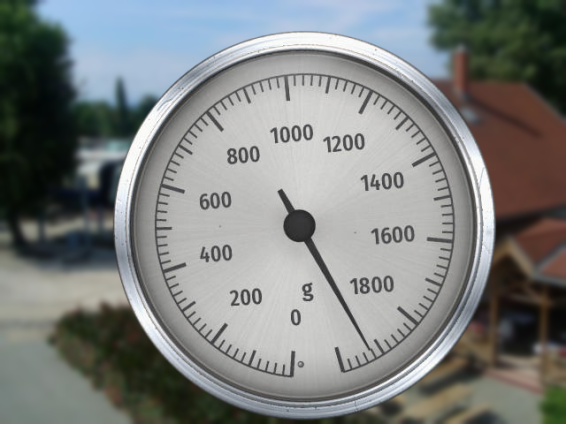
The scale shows 1920 g
